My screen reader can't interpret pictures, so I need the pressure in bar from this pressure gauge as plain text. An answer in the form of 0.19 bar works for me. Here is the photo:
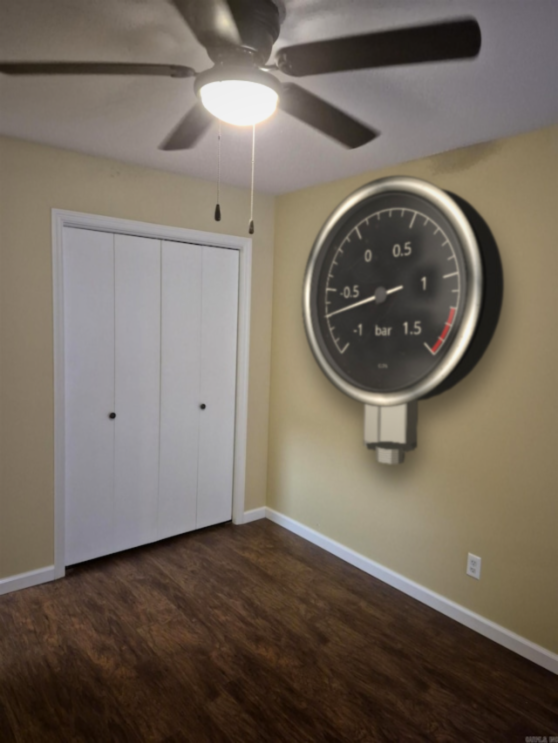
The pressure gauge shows -0.7 bar
